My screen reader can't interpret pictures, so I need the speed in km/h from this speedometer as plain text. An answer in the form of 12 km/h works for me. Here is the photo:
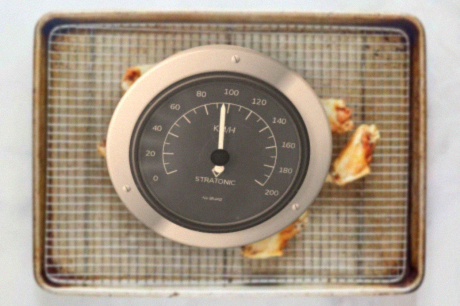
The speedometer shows 95 km/h
